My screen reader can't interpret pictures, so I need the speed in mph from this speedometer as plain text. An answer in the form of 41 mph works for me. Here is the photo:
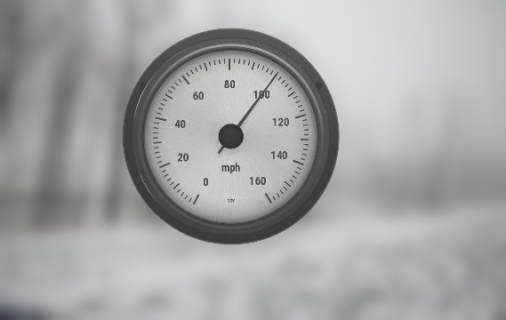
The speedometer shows 100 mph
